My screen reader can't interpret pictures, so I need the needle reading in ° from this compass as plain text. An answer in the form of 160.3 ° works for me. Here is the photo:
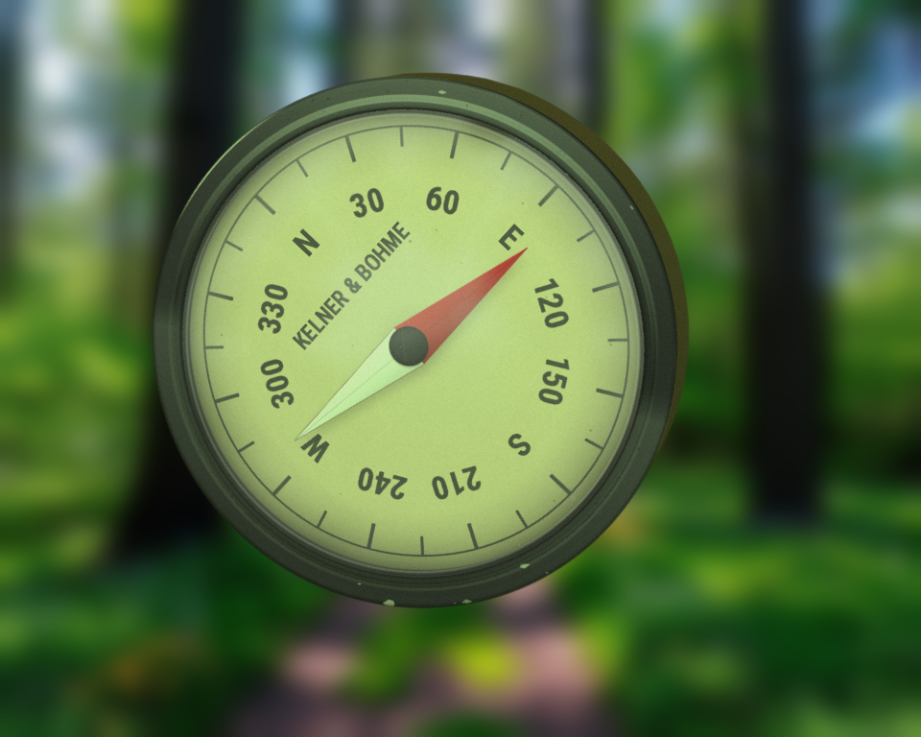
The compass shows 97.5 °
